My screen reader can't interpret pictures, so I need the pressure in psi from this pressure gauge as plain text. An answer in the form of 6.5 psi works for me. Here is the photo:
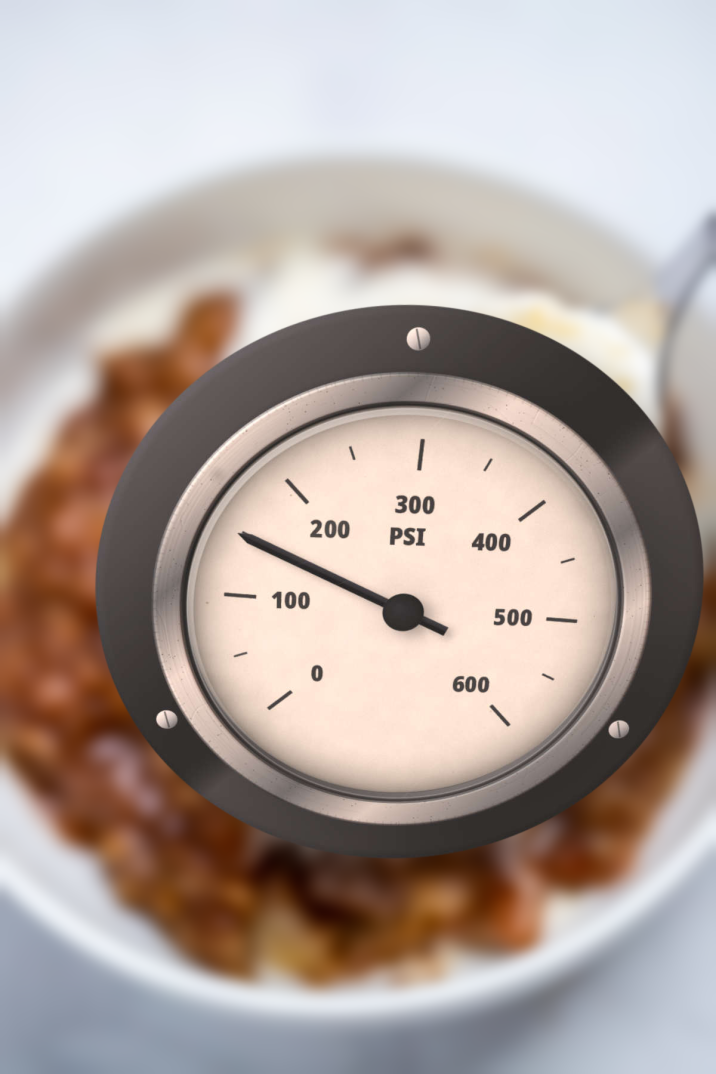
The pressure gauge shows 150 psi
